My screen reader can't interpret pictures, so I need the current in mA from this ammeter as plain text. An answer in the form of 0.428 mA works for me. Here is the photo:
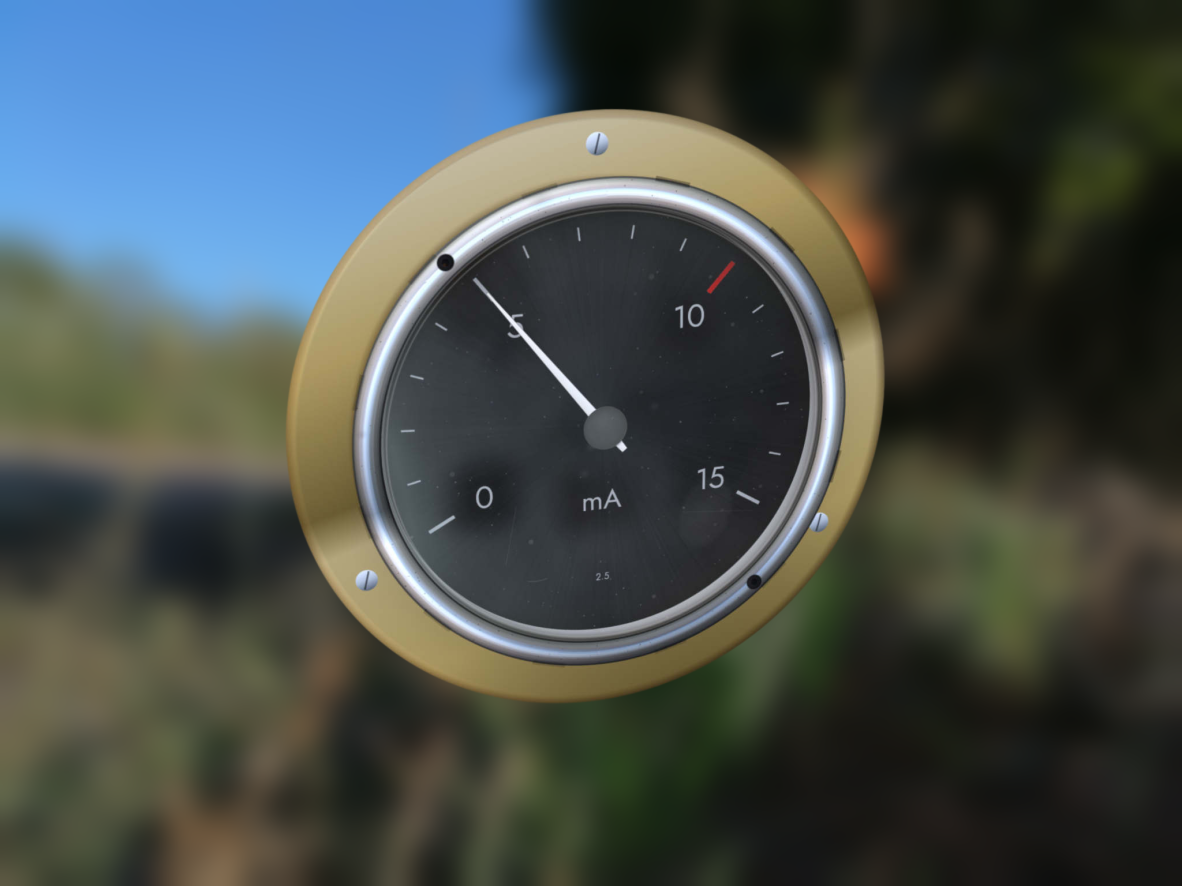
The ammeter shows 5 mA
